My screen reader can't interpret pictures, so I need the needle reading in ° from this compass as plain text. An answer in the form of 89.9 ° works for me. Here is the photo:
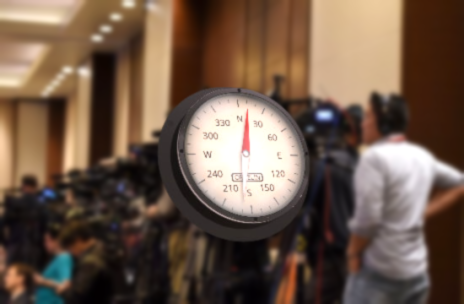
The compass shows 10 °
